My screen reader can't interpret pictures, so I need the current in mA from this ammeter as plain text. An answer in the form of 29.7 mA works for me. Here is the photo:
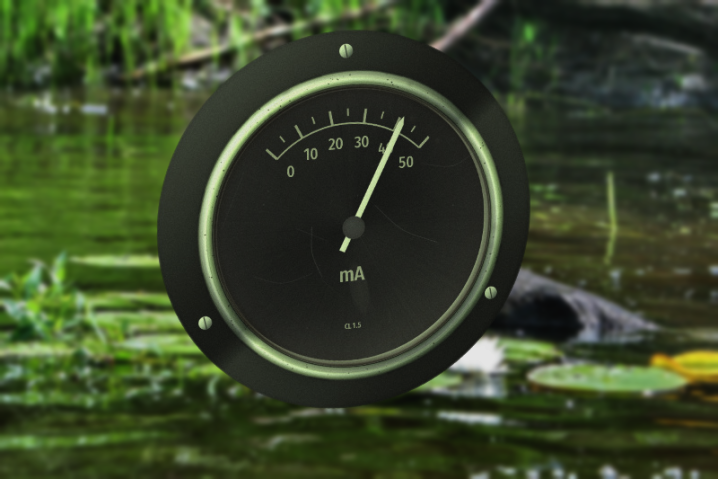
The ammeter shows 40 mA
